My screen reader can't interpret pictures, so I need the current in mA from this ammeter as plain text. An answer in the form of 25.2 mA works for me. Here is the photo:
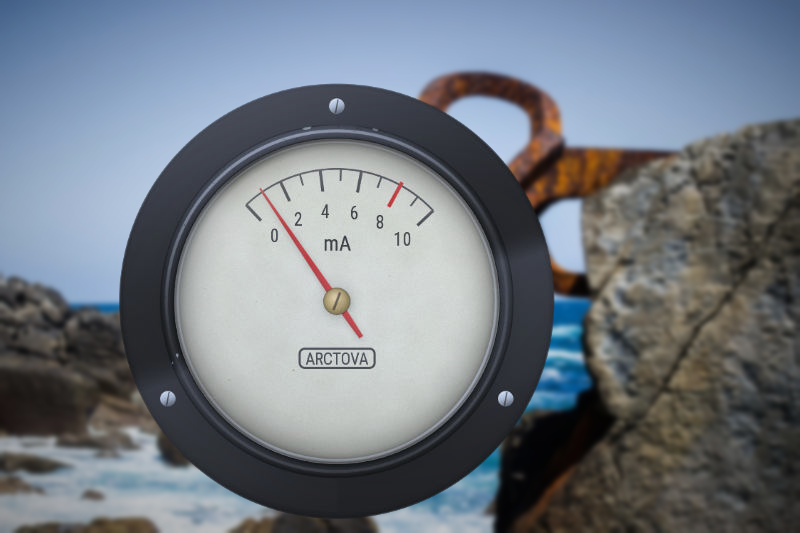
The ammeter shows 1 mA
